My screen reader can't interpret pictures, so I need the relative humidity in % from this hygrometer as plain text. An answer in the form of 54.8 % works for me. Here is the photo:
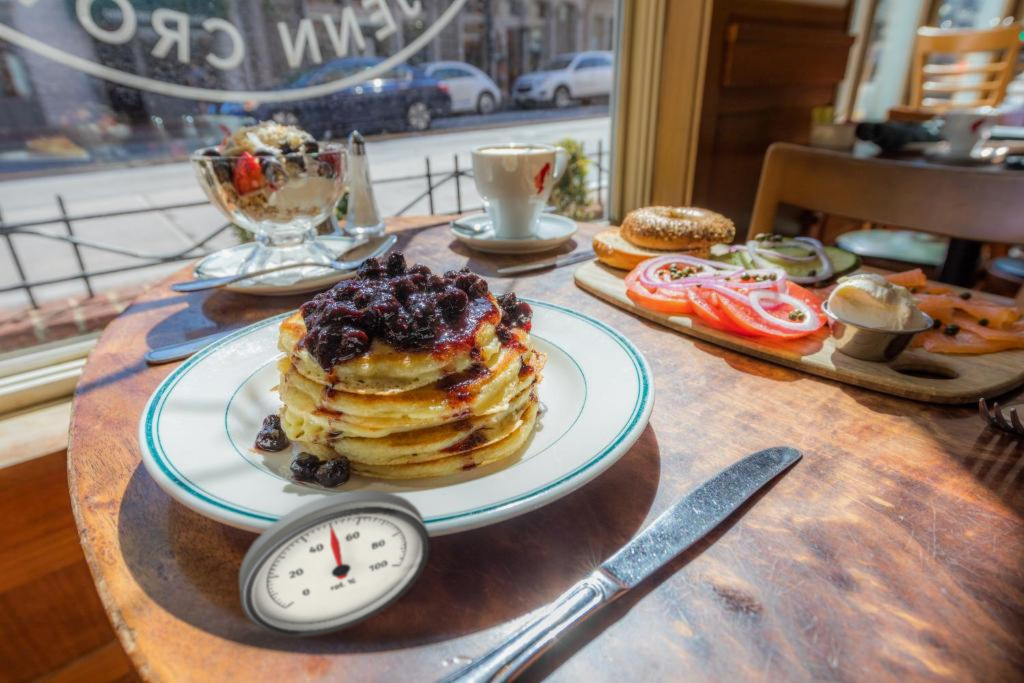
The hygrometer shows 50 %
